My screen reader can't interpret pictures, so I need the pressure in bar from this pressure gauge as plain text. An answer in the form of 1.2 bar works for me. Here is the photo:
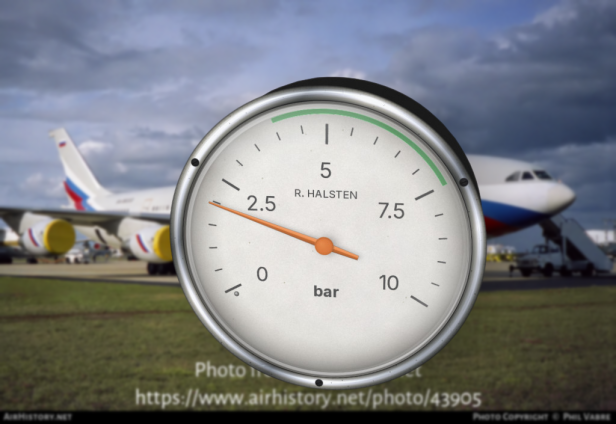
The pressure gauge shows 2 bar
